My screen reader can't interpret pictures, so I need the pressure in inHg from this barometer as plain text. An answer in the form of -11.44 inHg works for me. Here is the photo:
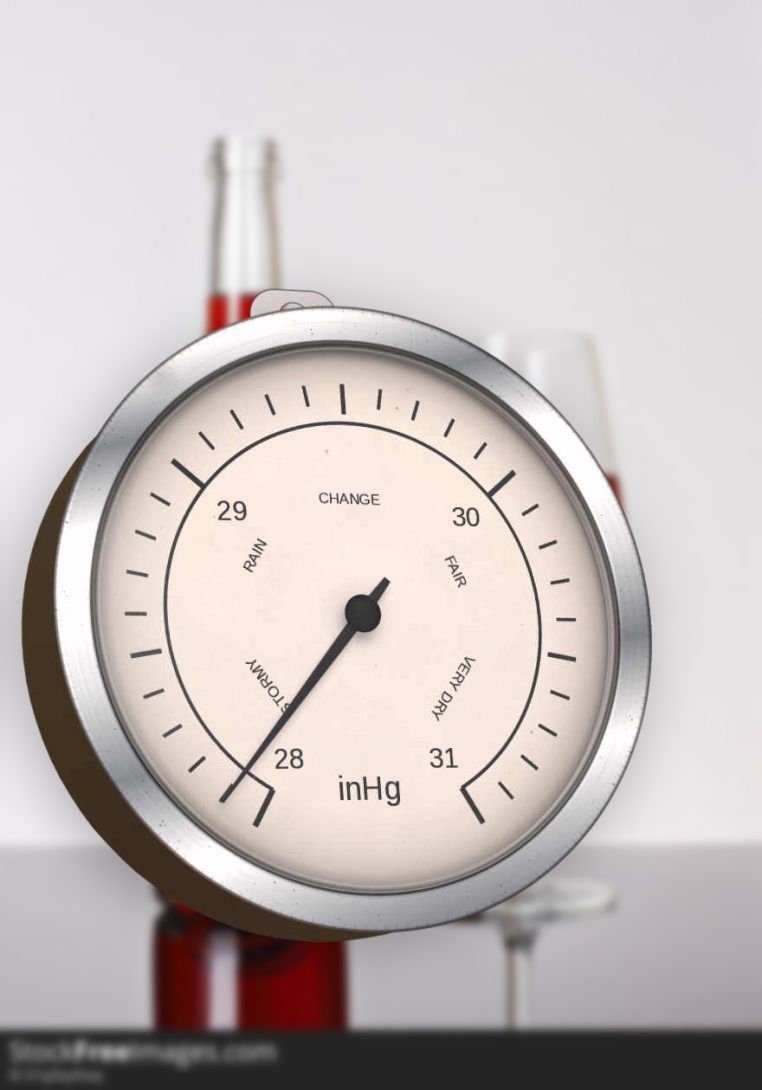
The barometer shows 28.1 inHg
